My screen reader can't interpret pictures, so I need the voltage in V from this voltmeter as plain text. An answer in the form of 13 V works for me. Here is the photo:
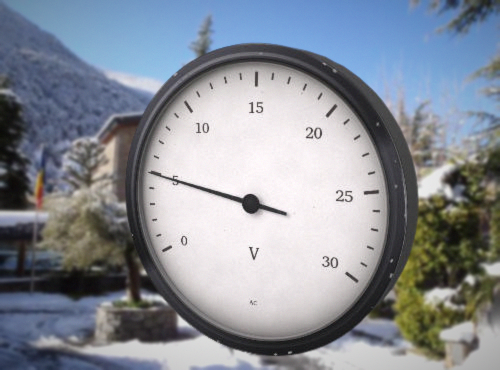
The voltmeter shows 5 V
